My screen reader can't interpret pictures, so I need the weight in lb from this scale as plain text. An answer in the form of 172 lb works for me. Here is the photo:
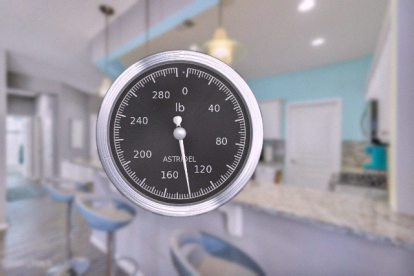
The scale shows 140 lb
